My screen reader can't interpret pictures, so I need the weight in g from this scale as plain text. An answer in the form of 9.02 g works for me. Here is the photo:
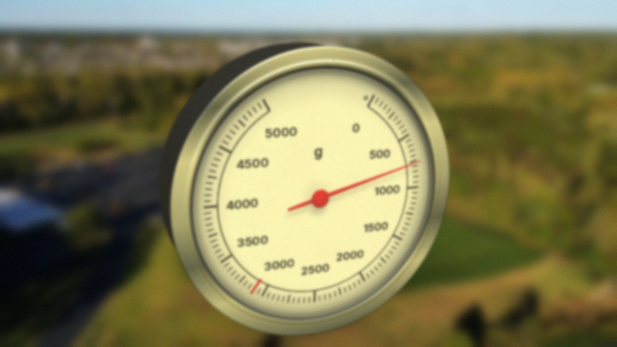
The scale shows 750 g
